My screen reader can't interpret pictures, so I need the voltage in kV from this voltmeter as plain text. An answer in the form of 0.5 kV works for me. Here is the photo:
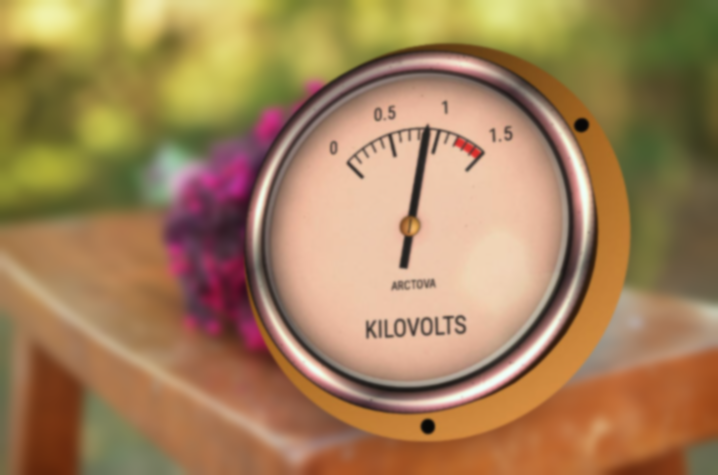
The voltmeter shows 0.9 kV
